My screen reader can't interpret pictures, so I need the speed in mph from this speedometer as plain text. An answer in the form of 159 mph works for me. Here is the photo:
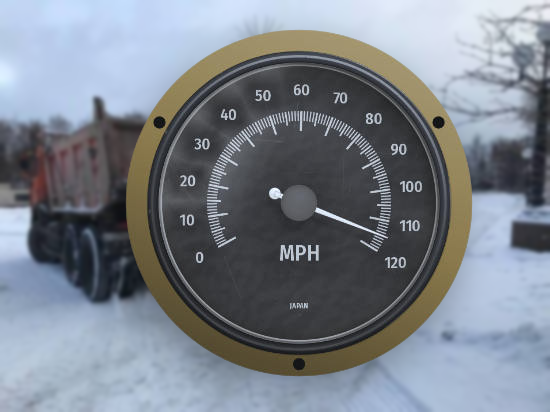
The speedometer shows 115 mph
